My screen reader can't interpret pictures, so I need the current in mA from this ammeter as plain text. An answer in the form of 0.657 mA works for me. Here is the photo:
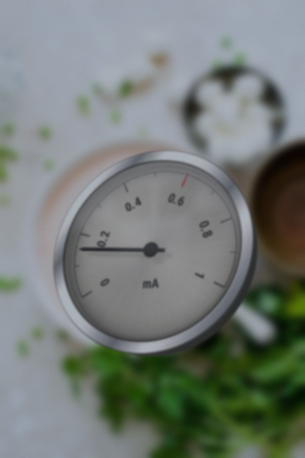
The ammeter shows 0.15 mA
